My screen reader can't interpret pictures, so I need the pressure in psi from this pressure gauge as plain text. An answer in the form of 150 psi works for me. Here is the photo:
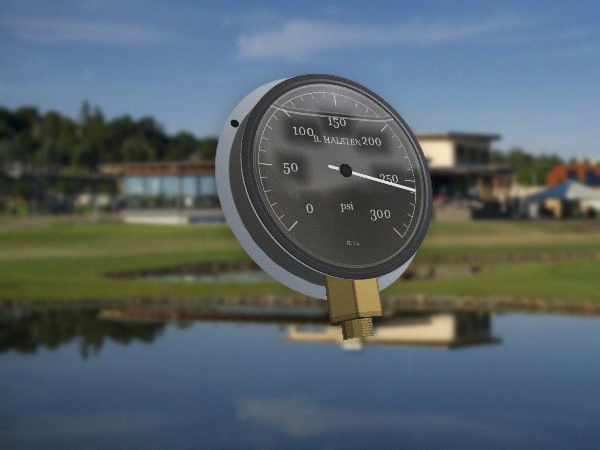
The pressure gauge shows 260 psi
